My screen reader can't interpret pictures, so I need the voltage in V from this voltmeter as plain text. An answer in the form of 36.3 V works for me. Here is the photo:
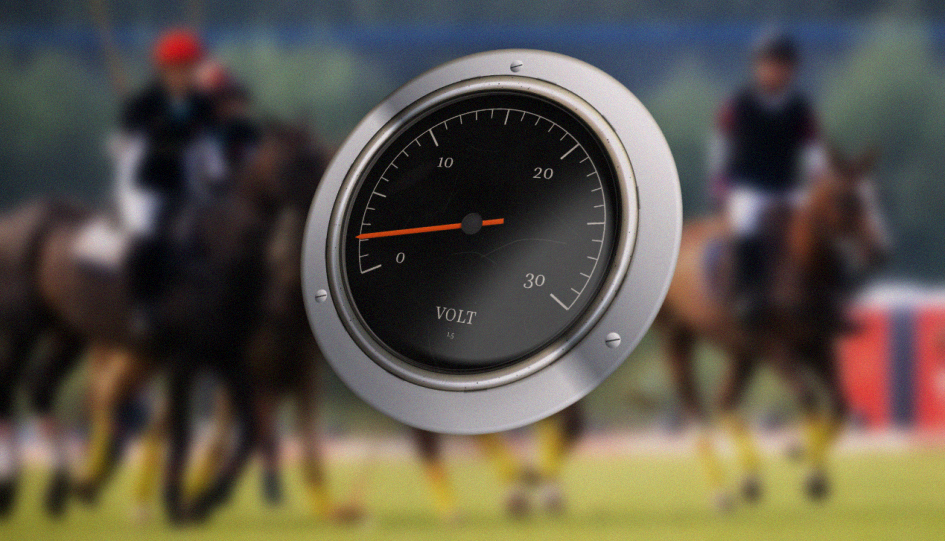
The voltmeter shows 2 V
